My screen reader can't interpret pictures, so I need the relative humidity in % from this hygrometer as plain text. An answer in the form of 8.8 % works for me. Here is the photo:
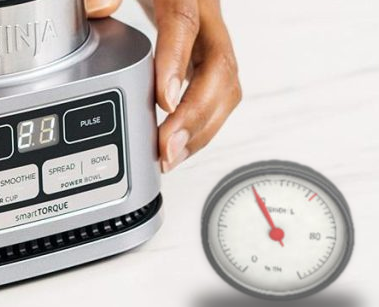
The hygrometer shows 40 %
